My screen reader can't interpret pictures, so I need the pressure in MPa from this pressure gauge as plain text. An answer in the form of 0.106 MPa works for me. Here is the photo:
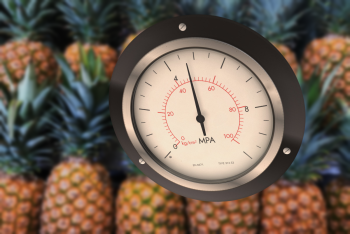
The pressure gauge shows 4.75 MPa
